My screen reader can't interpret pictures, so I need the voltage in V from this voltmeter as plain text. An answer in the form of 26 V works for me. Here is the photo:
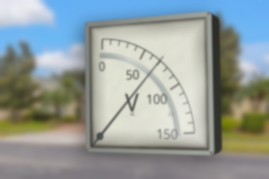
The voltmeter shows 70 V
